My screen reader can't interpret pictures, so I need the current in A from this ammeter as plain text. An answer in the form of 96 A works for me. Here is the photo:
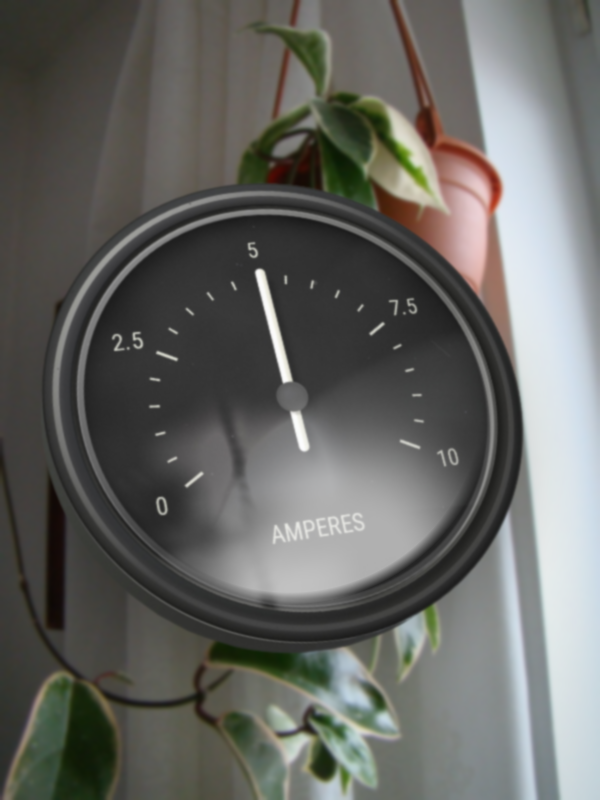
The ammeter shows 5 A
